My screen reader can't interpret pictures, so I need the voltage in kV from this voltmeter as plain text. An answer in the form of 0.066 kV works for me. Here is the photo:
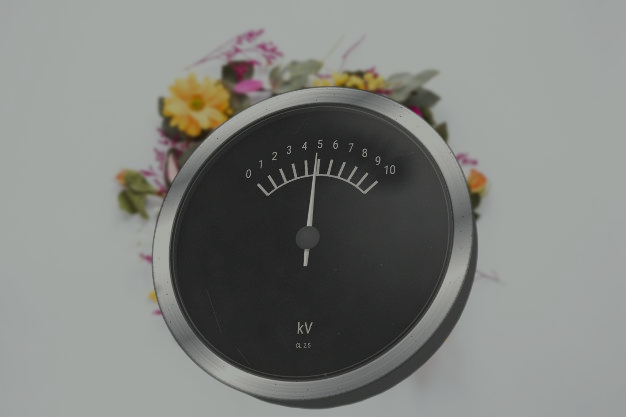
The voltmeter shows 5 kV
